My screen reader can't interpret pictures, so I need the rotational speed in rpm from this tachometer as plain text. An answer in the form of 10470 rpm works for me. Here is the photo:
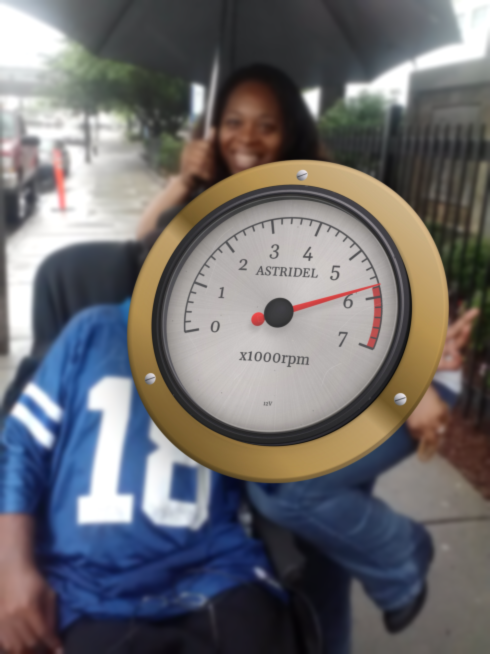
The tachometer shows 5800 rpm
